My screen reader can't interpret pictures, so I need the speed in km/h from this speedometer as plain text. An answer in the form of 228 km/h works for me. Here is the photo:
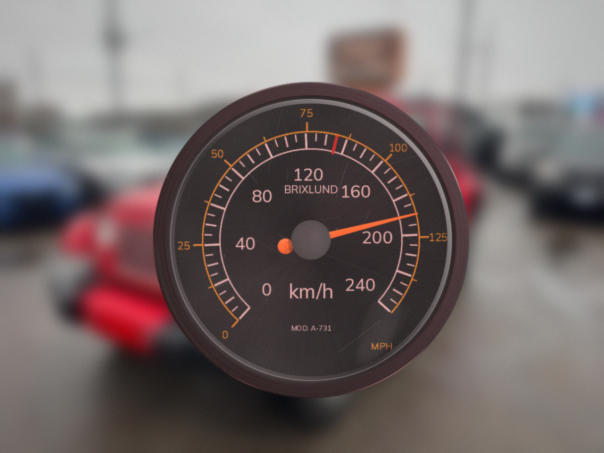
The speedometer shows 190 km/h
